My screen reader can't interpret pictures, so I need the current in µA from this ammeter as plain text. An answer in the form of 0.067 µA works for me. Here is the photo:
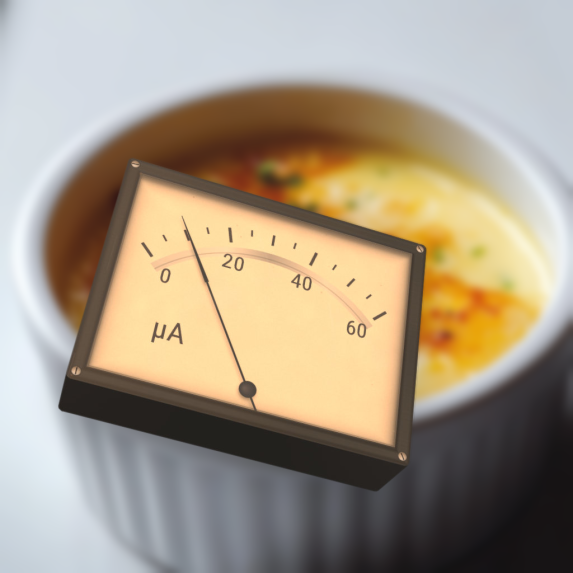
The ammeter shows 10 µA
